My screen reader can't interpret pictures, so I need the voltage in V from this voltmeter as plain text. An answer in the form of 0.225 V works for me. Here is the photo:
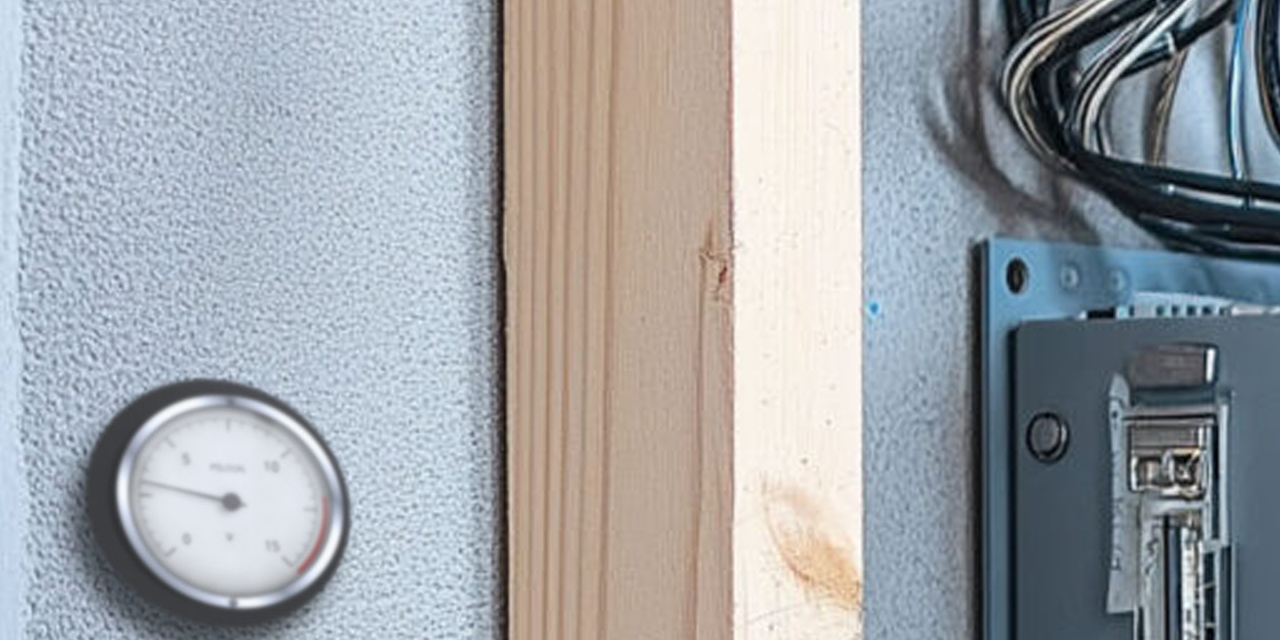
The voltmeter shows 3 V
